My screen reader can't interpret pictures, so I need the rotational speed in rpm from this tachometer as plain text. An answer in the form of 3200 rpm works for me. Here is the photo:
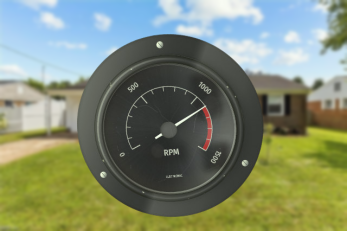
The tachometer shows 1100 rpm
